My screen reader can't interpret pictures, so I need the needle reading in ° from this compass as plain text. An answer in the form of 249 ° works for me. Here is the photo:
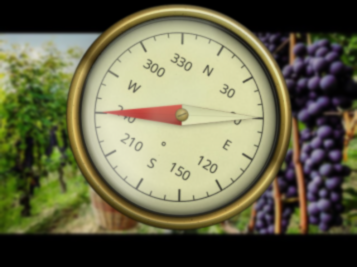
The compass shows 240 °
